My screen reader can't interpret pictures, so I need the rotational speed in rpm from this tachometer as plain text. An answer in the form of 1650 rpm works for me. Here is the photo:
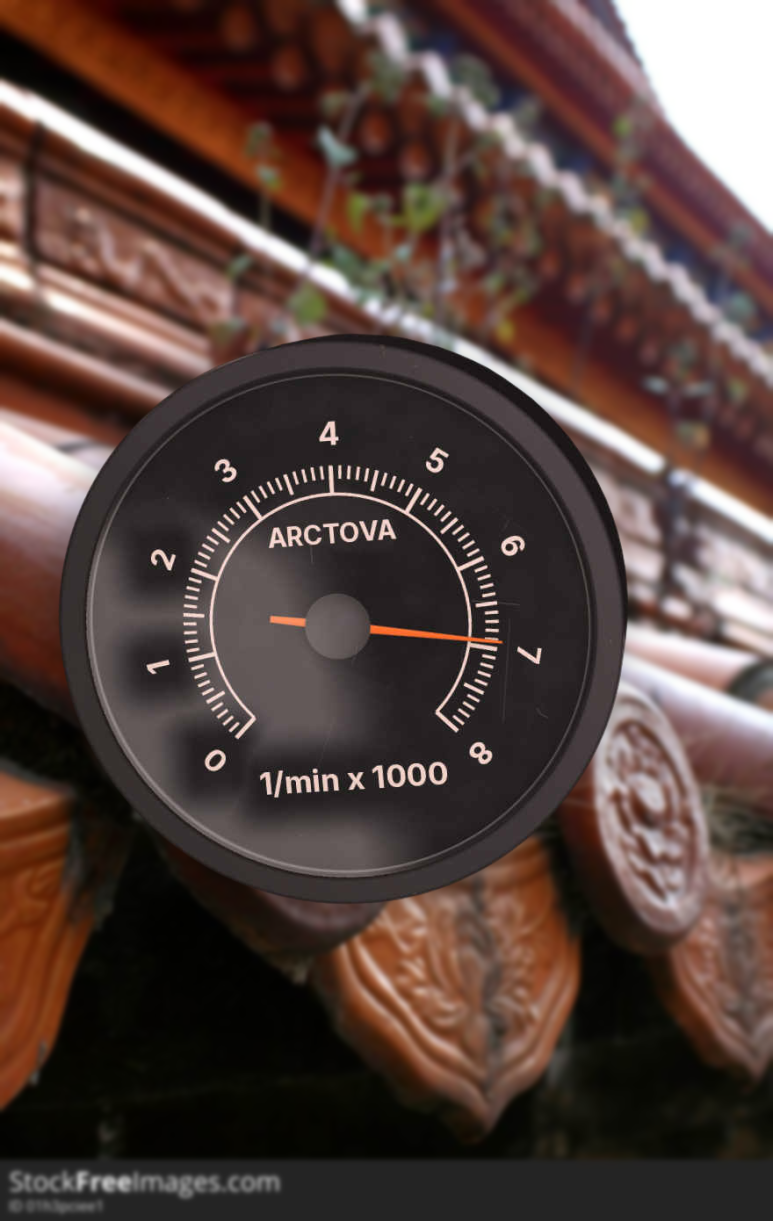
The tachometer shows 6900 rpm
